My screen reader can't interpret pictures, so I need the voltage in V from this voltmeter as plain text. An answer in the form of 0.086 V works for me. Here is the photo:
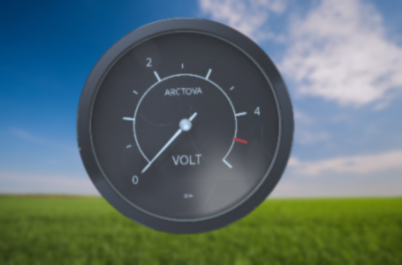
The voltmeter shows 0 V
